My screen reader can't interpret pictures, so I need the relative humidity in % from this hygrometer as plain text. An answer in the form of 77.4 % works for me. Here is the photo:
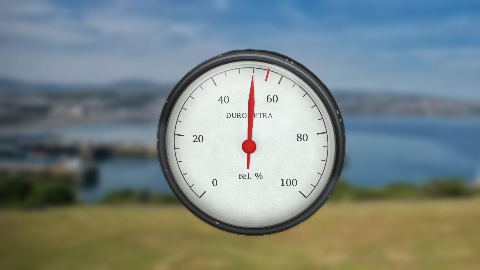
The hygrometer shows 52 %
